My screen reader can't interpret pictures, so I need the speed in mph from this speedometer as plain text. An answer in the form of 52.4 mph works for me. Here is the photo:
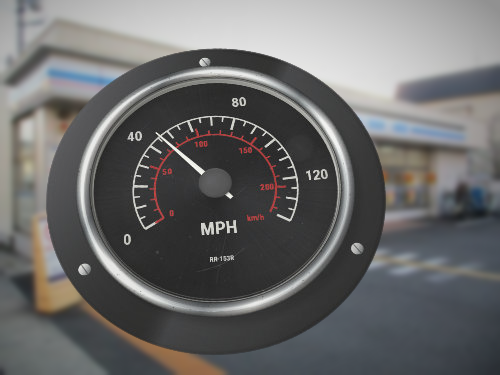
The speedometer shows 45 mph
